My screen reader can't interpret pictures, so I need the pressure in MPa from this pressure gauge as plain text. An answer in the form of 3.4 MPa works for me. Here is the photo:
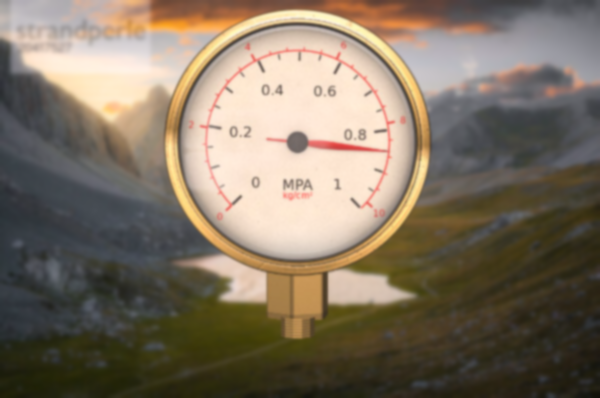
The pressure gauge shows 0.85 MPa
